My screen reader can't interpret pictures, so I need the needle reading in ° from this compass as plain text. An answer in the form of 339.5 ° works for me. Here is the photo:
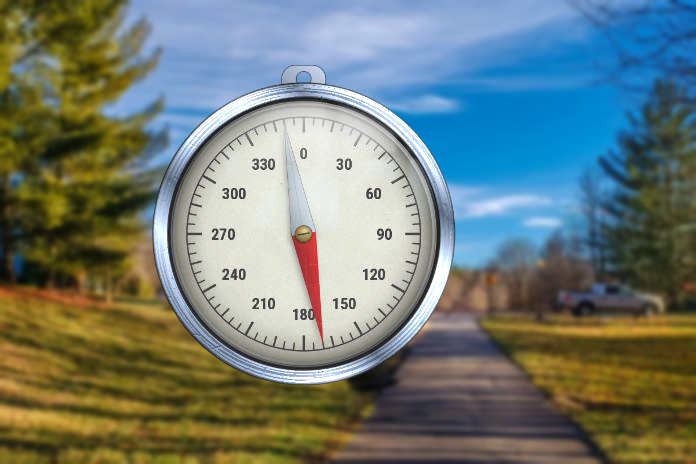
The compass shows 170 °
